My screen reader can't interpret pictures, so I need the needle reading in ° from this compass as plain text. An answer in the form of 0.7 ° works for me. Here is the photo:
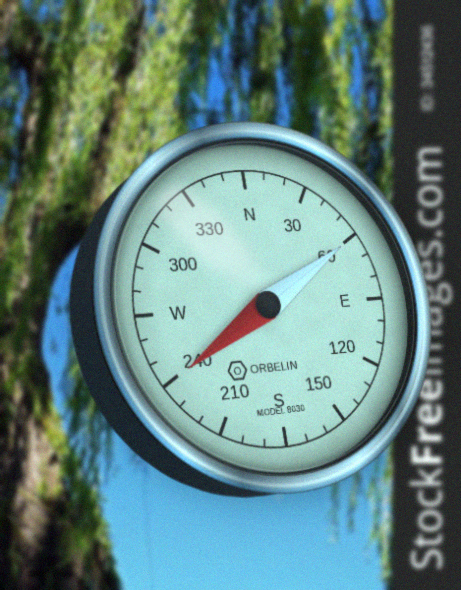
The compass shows 240 °
